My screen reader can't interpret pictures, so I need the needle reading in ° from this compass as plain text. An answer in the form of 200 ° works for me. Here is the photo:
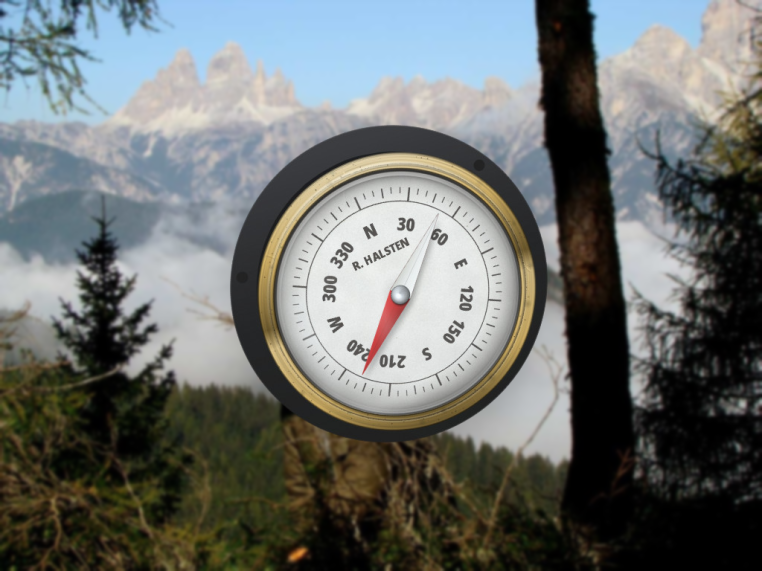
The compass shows 230 °
